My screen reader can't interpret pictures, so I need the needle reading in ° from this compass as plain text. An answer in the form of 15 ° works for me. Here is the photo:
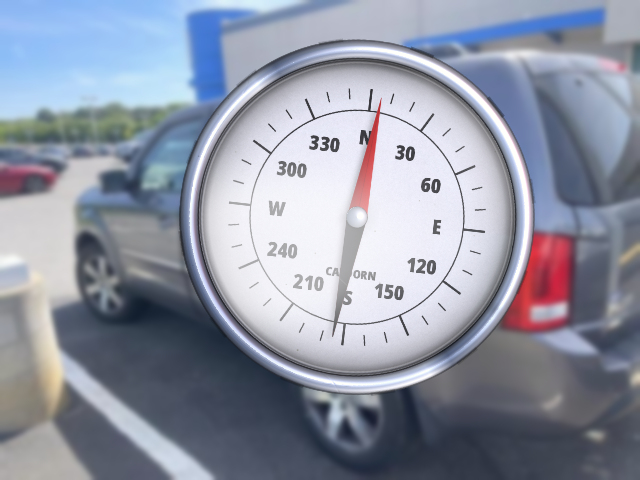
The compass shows 5 °
